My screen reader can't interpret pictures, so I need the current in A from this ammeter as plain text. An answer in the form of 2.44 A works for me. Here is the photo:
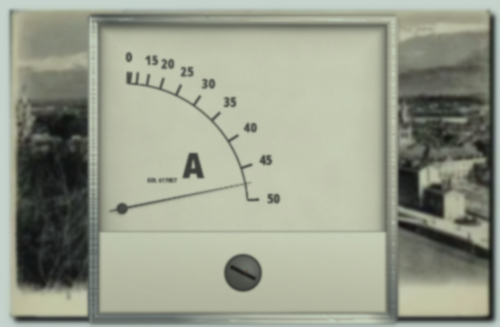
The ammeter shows 47.5 A
